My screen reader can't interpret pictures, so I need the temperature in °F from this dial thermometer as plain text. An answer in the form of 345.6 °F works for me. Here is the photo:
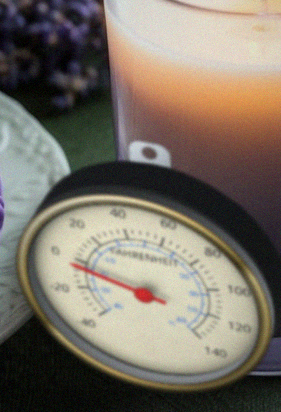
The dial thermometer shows 0 °F
